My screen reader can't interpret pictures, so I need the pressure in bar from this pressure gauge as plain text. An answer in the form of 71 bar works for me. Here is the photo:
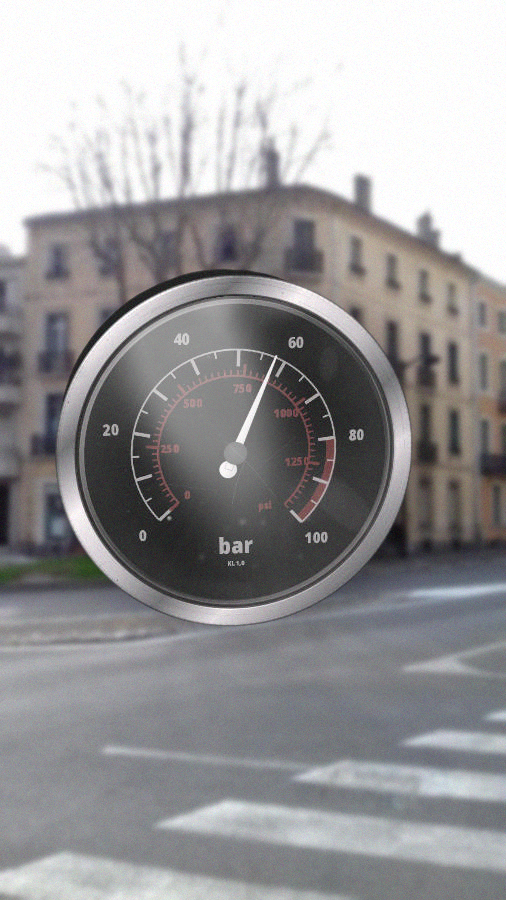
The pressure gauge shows 57.5 bar
